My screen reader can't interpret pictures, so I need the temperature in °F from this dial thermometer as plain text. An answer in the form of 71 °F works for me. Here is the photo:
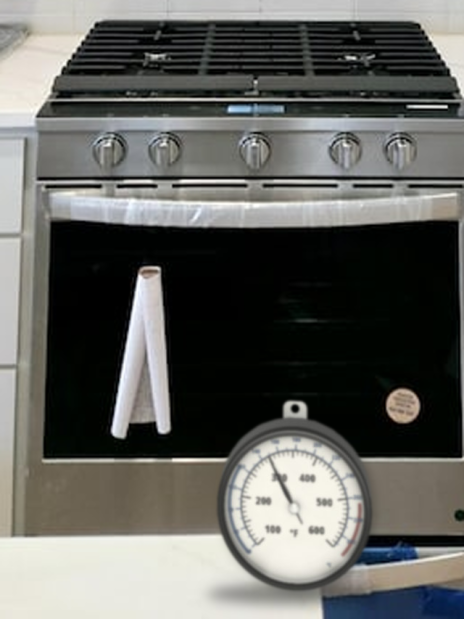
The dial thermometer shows 300 °F
